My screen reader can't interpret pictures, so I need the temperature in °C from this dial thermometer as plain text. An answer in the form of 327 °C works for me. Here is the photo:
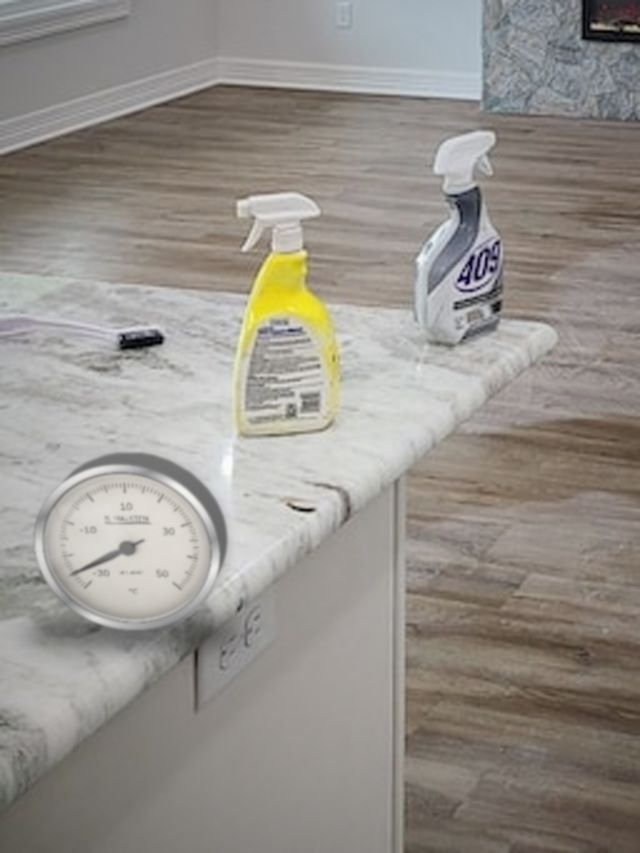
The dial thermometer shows -25 °C
